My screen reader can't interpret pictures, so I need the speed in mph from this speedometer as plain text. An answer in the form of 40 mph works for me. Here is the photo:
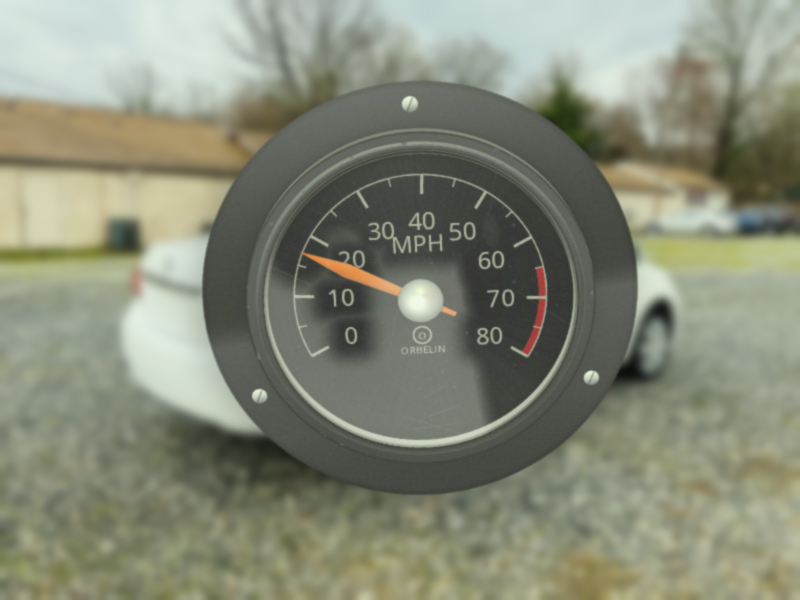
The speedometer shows 17.5 mph
